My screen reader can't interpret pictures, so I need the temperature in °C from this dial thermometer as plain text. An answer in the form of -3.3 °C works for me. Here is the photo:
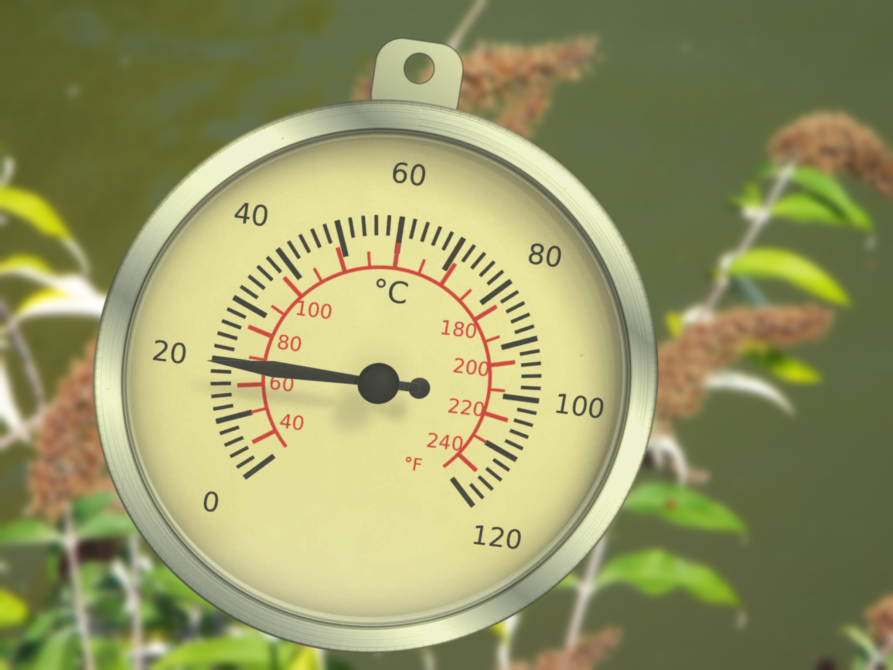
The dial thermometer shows 20 °C
